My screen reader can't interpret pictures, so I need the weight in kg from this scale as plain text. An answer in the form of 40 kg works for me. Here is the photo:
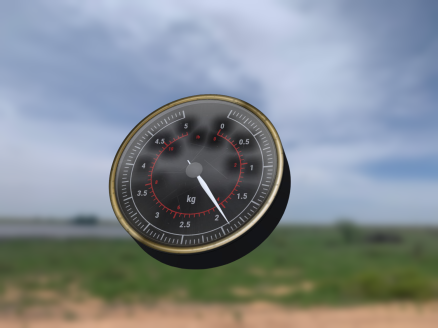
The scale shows 1.9 kg
